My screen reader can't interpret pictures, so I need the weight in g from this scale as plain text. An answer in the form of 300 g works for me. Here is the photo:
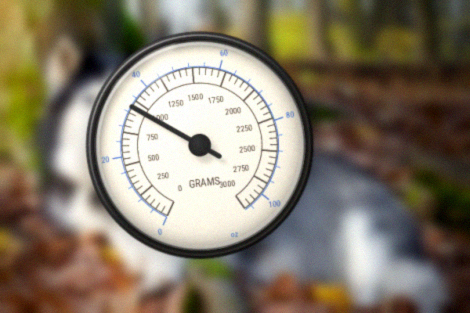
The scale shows 950 g
